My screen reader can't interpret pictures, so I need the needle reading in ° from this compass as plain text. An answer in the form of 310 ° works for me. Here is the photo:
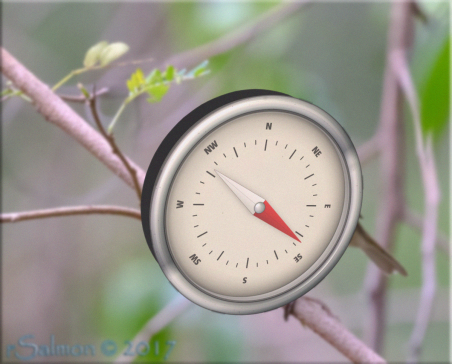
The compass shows 125 °
